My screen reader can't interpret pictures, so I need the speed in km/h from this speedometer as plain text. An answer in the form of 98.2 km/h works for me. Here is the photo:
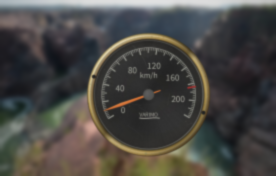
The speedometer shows 10 km/h
